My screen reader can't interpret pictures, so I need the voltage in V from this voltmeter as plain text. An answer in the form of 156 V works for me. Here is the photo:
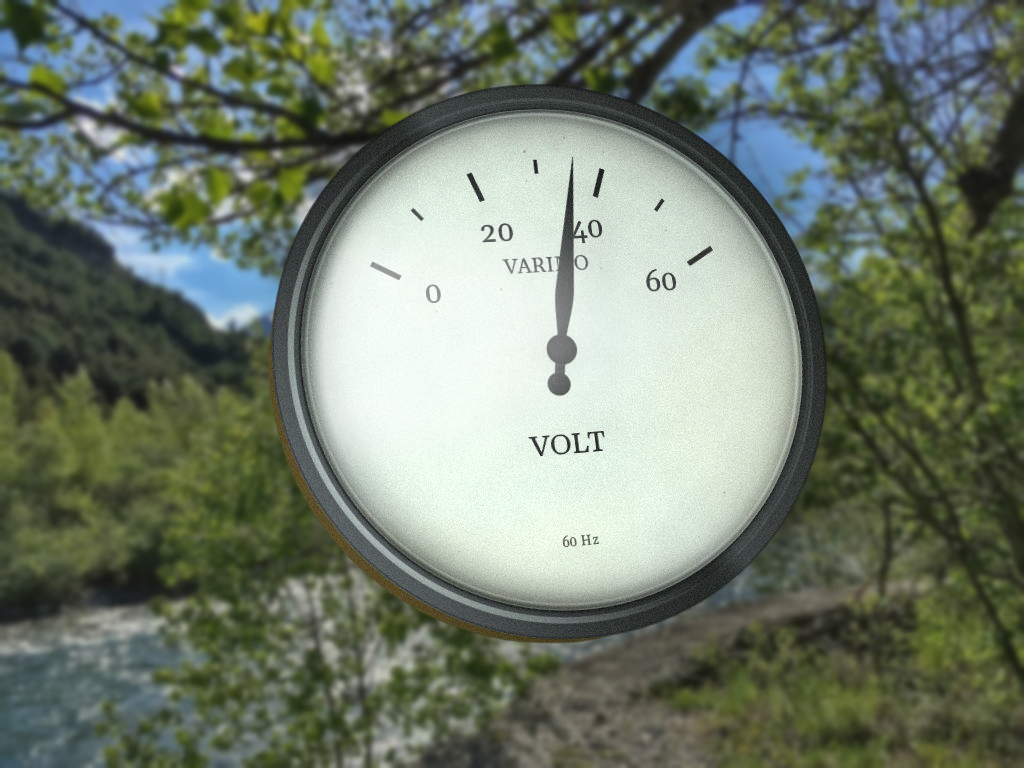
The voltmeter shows 35 V
